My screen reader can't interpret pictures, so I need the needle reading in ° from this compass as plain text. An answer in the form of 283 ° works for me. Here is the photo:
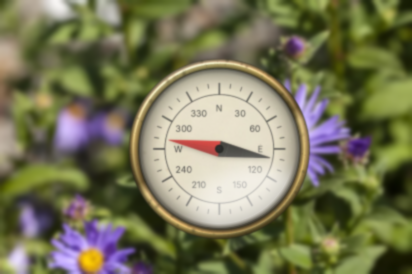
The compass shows 280 °
